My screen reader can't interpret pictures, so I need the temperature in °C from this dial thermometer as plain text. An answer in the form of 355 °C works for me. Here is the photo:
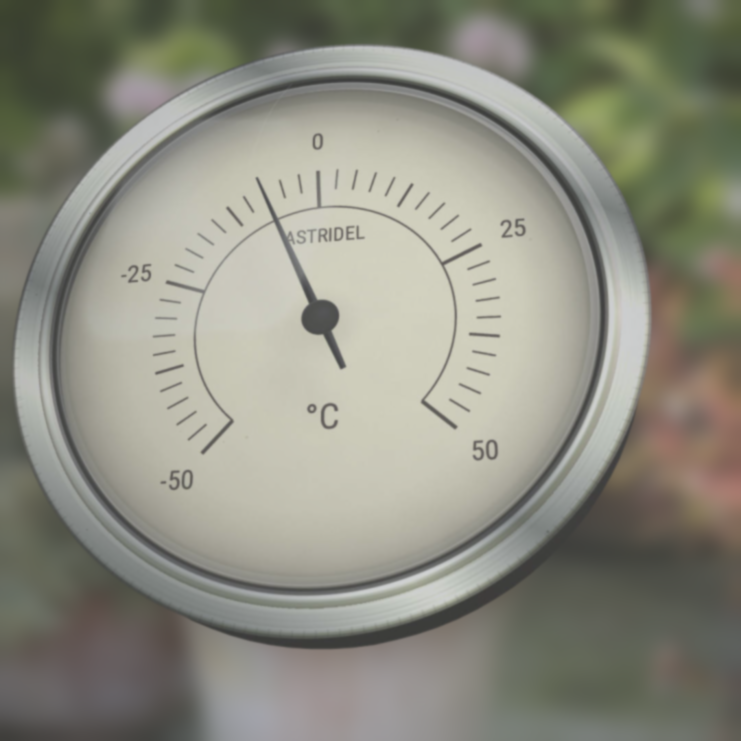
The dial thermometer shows -7.5 °C
